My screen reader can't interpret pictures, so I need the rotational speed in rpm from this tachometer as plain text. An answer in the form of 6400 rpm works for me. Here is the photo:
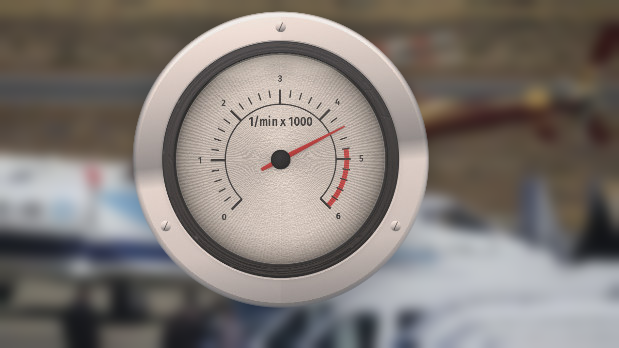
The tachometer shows 4400 rpm
